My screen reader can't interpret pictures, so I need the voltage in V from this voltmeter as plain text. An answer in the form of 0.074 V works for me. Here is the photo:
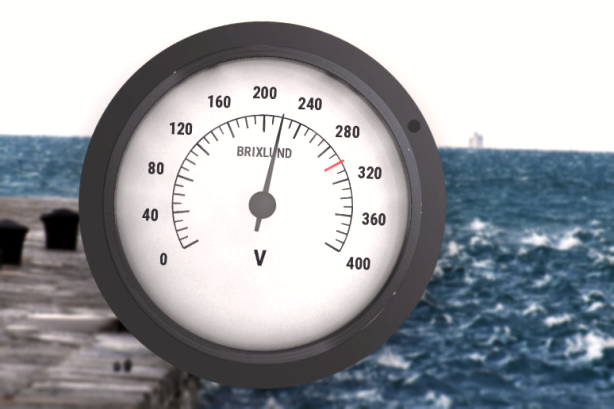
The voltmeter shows 220 V
